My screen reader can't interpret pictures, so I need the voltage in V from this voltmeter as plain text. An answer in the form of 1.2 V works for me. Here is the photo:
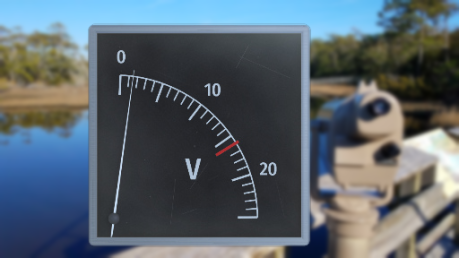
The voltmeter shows 1.5 V
